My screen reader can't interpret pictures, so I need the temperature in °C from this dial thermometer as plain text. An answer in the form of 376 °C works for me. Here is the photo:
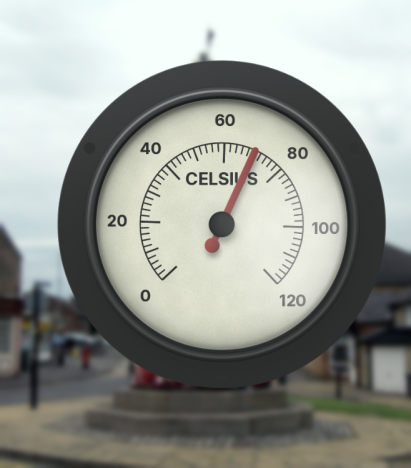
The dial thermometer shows 70 °C
